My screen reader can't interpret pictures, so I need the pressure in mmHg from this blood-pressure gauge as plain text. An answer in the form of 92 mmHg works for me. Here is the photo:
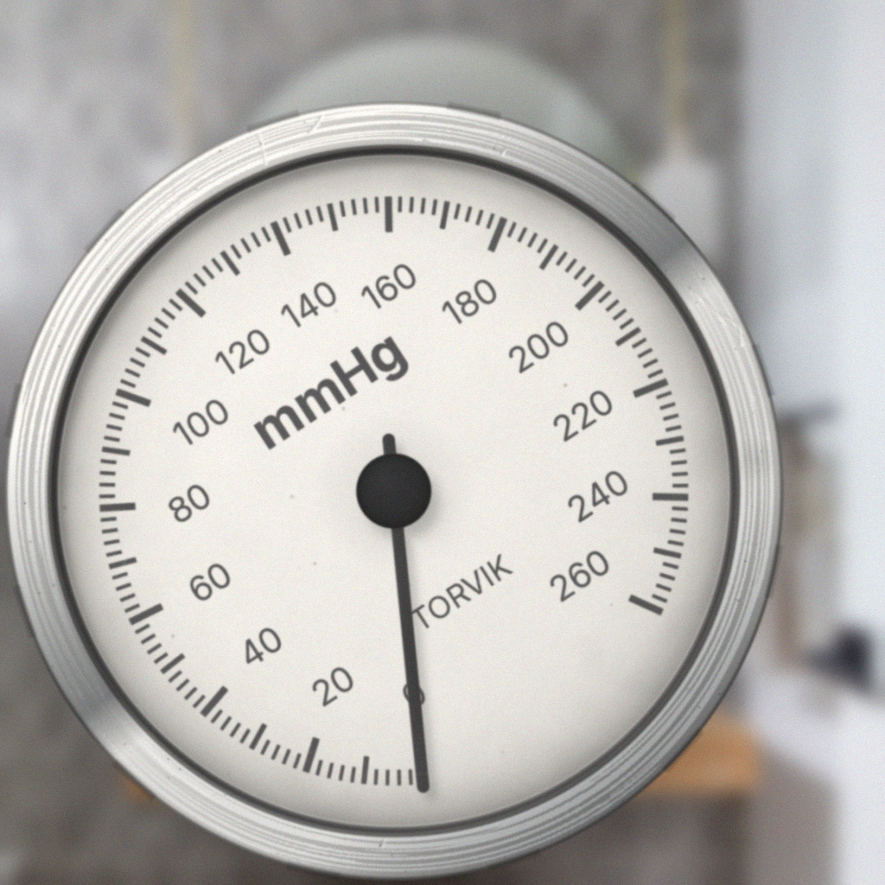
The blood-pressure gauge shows 0 mmHg
